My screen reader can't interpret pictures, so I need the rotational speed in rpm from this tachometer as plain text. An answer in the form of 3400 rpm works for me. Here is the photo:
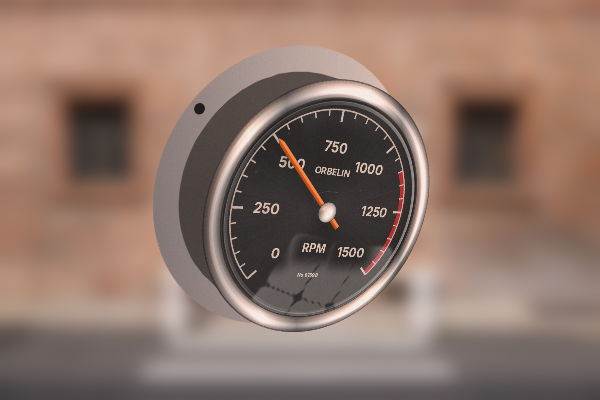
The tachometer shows 500 rpm
